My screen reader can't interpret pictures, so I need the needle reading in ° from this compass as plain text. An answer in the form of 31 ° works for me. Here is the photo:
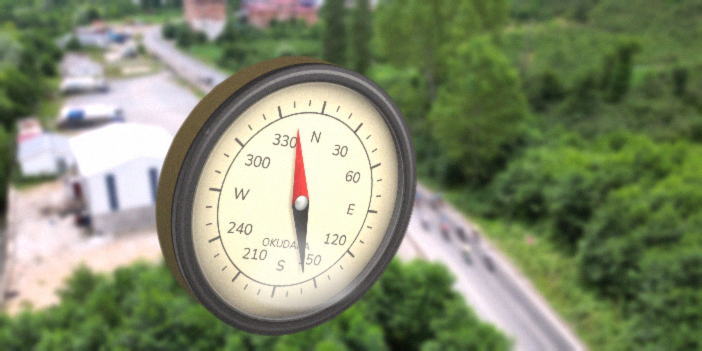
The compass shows 340 °
